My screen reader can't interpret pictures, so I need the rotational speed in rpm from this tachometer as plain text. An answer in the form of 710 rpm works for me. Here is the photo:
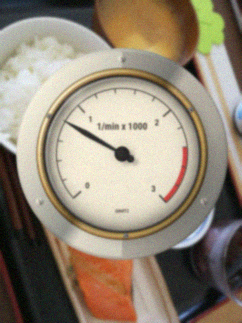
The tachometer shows 800 rpm
